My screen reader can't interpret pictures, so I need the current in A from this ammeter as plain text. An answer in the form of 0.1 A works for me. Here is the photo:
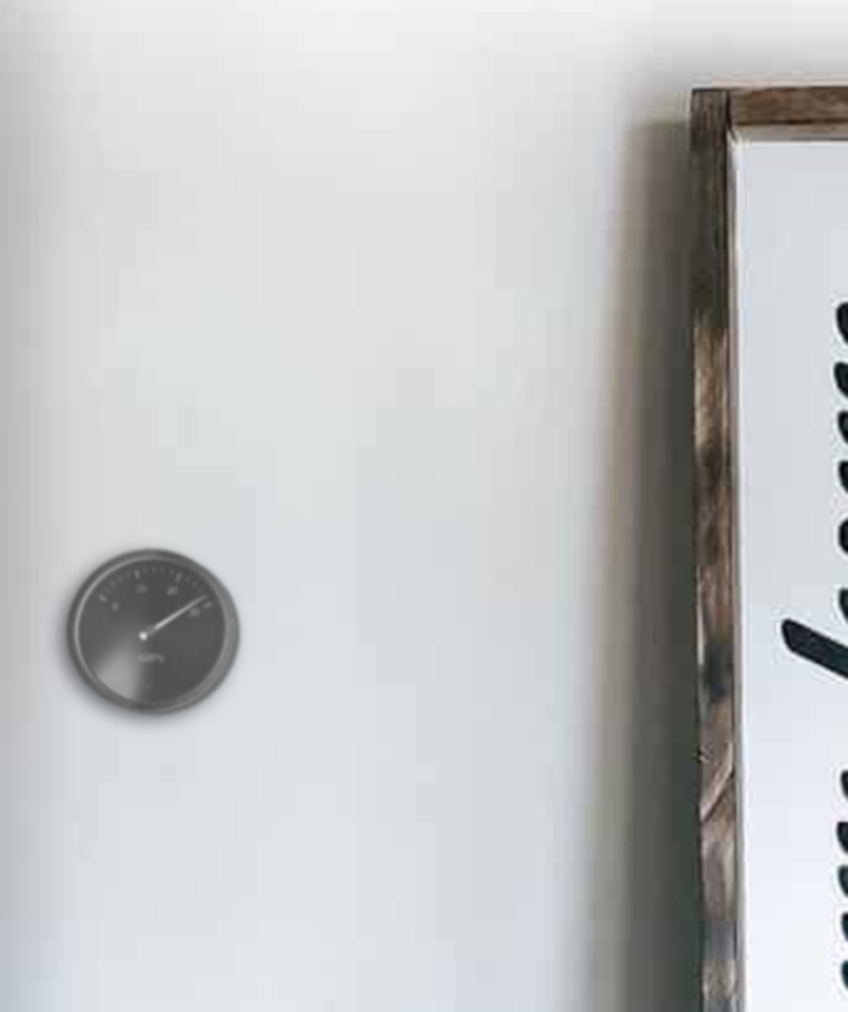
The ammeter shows 28 A
